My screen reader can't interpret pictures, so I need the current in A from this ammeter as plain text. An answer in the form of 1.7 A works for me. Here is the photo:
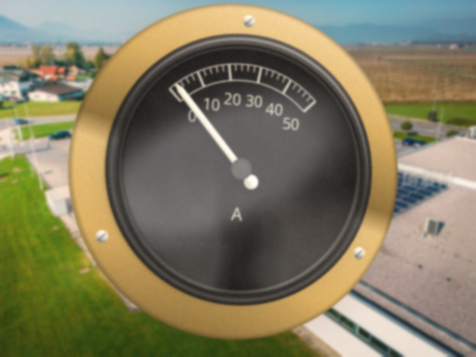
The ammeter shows 2 A
